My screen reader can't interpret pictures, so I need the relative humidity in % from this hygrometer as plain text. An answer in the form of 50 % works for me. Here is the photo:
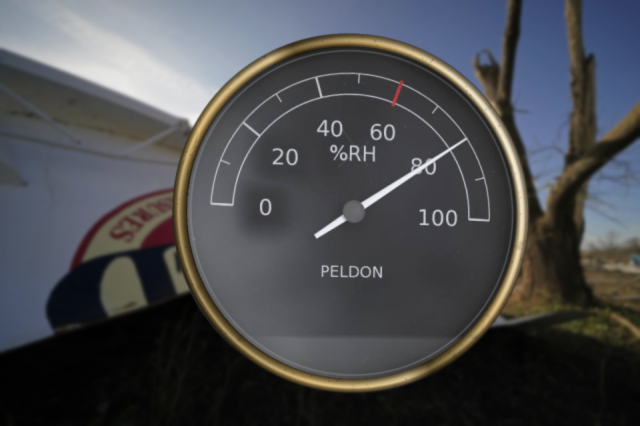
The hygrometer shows 80 %
